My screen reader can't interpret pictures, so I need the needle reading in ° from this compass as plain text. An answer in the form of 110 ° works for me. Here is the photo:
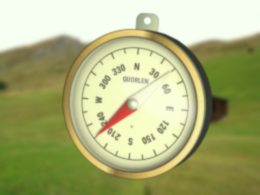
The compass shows 225 °
